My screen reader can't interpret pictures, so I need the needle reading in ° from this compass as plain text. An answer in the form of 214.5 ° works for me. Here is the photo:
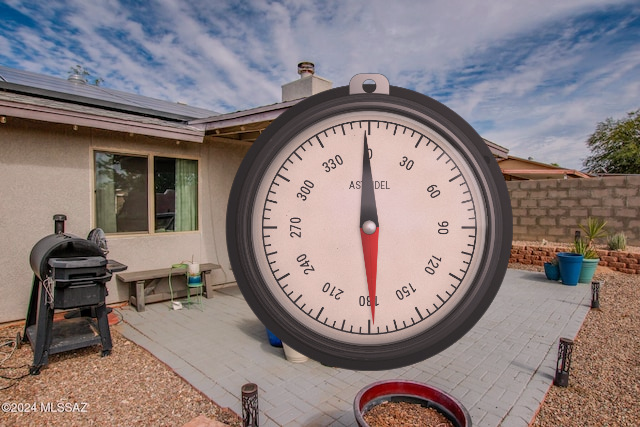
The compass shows 177.5 °
